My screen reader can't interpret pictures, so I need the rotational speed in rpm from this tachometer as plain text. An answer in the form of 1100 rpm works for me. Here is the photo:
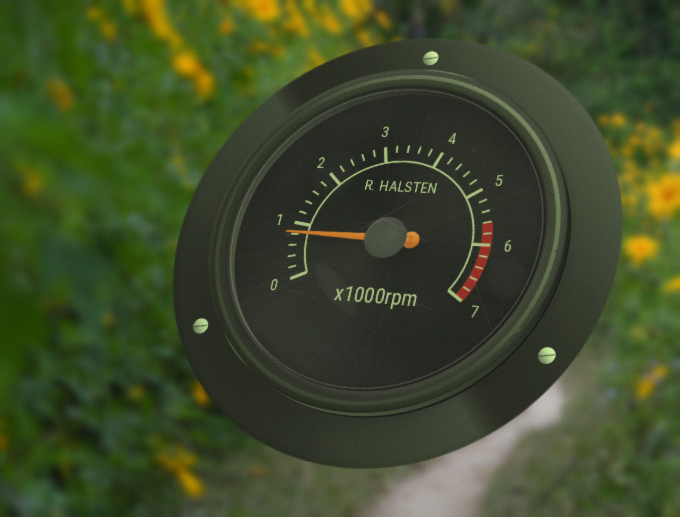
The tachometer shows 800 rpm
